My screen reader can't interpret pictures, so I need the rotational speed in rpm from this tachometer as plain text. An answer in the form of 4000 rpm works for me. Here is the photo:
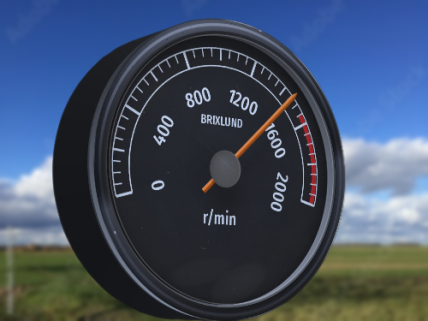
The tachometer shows 1450 rpm
